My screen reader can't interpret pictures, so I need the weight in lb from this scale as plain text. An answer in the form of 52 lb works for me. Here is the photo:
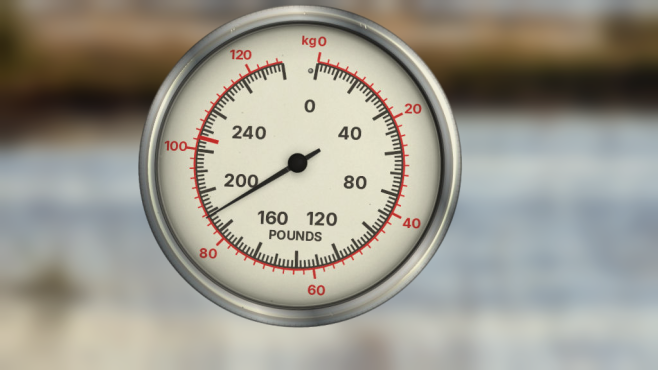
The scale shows 188 lb
